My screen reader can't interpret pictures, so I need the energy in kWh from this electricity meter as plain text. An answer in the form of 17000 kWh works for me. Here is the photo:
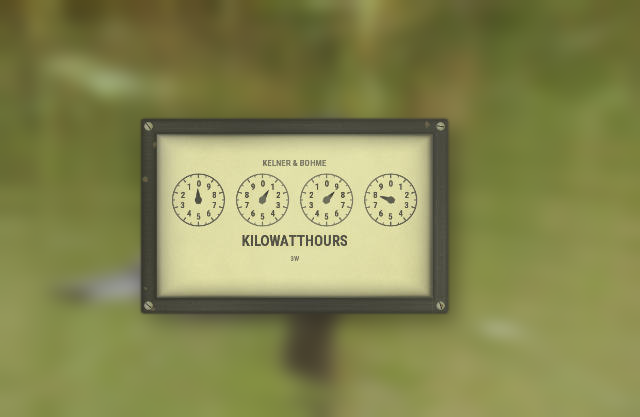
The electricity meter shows 88 kWh
